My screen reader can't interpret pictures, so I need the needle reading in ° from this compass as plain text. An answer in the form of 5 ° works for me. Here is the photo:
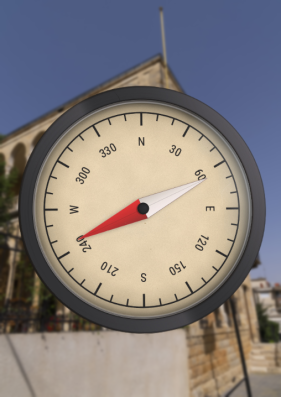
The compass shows 245 °
